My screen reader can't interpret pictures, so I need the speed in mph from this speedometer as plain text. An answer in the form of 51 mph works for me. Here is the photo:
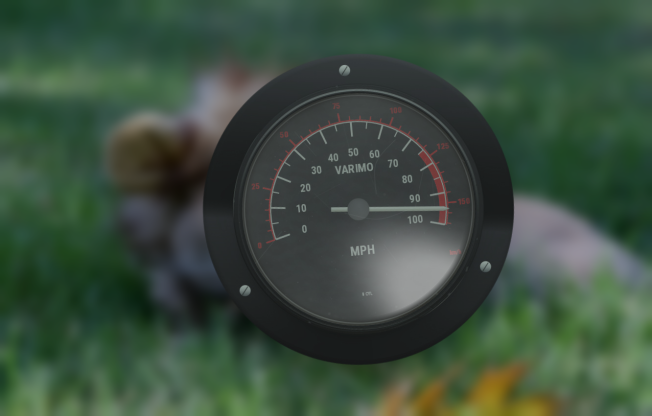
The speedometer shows 95 mph
